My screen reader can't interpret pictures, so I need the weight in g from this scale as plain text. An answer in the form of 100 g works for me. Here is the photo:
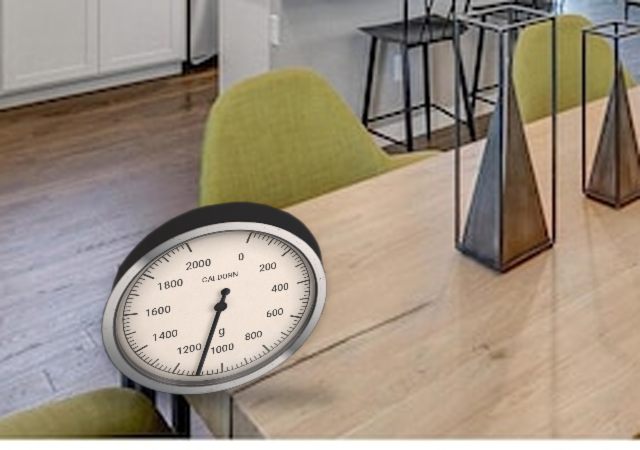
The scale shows 1100 g
